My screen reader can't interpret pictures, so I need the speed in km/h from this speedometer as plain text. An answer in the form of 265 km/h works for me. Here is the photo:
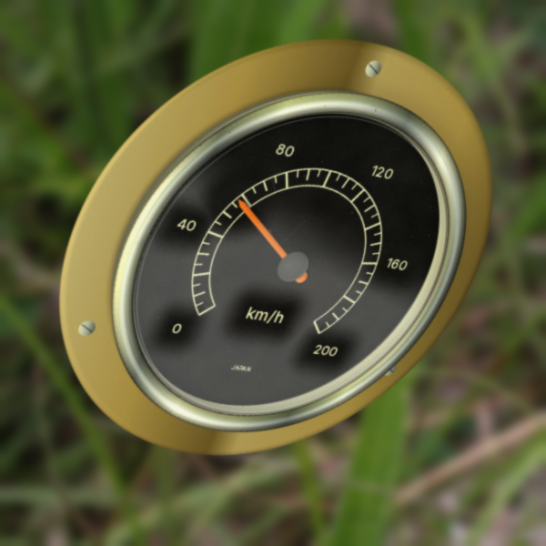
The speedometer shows 57.5 km/h
